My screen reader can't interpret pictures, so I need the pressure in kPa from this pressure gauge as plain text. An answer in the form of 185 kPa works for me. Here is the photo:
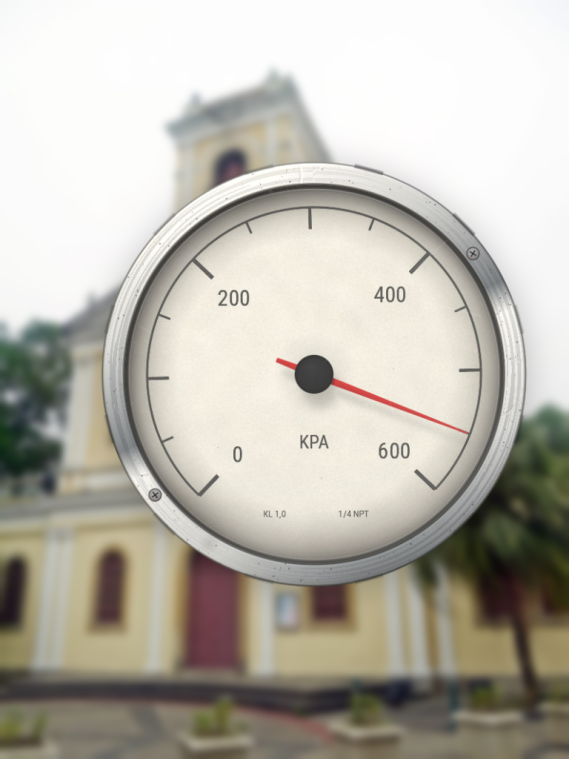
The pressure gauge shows 550 kPa
